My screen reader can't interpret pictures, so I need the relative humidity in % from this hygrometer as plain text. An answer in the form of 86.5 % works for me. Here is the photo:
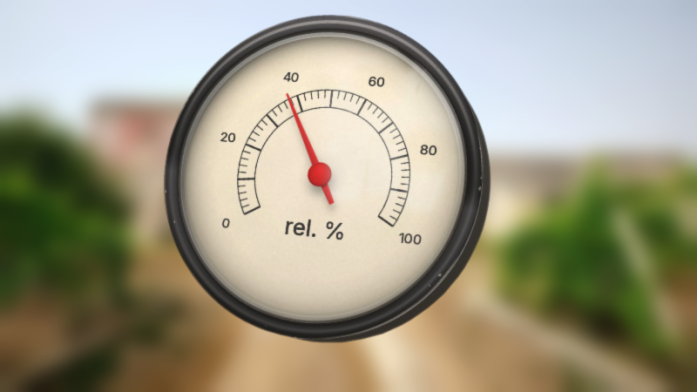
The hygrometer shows 38 %
